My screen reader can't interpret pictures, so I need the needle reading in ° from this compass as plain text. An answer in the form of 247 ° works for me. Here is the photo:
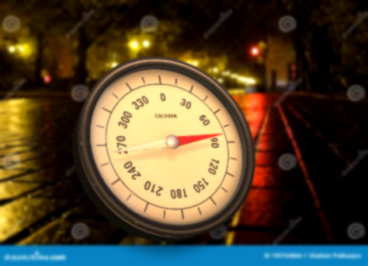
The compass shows 82.5 °
